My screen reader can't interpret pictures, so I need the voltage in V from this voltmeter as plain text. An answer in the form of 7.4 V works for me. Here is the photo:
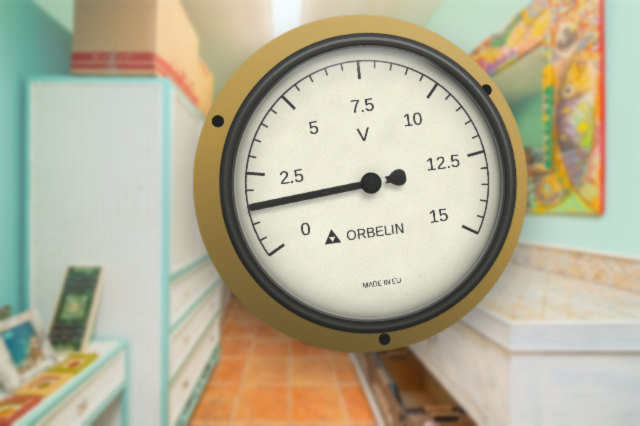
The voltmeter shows 1.5 V
